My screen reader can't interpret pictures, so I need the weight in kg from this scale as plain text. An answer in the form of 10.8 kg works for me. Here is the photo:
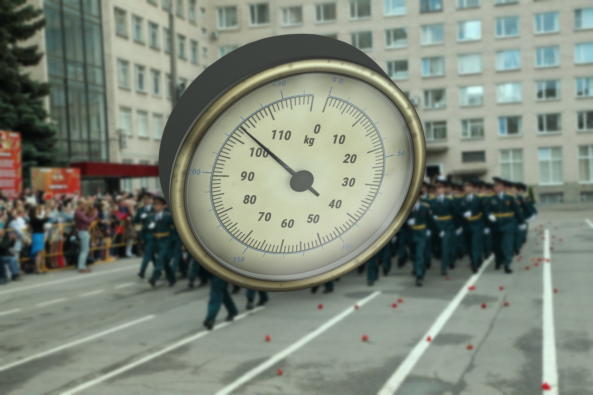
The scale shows 103 kg
